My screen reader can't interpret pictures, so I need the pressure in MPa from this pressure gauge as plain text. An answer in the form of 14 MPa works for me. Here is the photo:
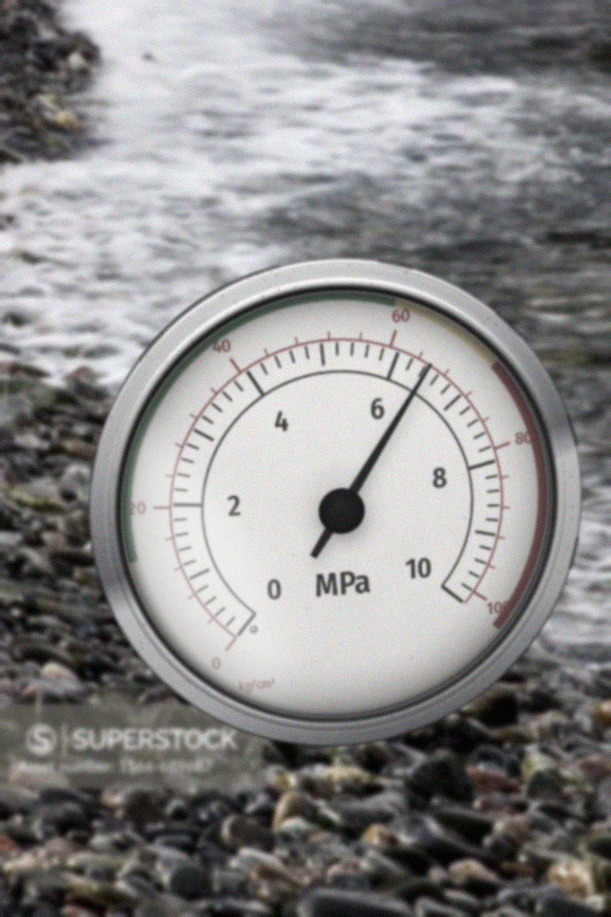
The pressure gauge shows 6.4 MPa
